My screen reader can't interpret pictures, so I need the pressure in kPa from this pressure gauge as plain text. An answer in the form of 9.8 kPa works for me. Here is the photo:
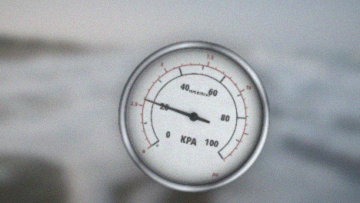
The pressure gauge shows 20 kPa
